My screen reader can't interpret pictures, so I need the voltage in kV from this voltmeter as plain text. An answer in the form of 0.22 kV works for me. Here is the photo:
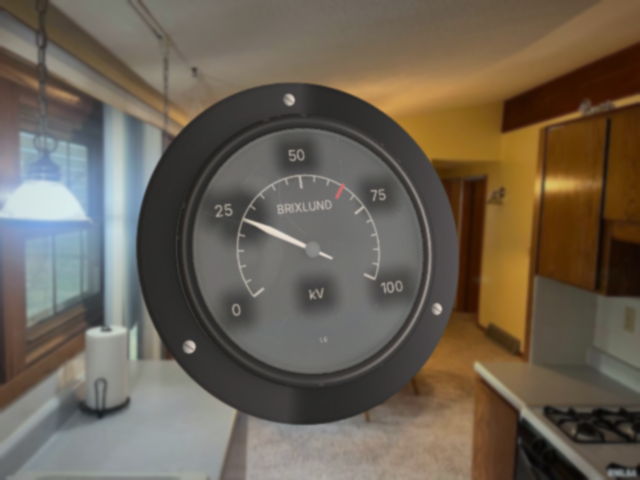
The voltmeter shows 25 kV
